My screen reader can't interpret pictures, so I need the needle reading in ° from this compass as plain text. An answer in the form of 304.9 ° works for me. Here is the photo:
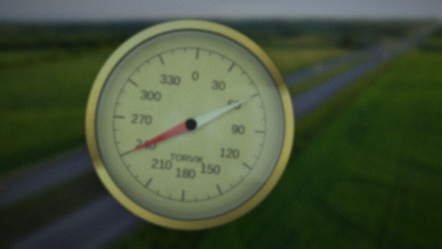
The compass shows 240 °
